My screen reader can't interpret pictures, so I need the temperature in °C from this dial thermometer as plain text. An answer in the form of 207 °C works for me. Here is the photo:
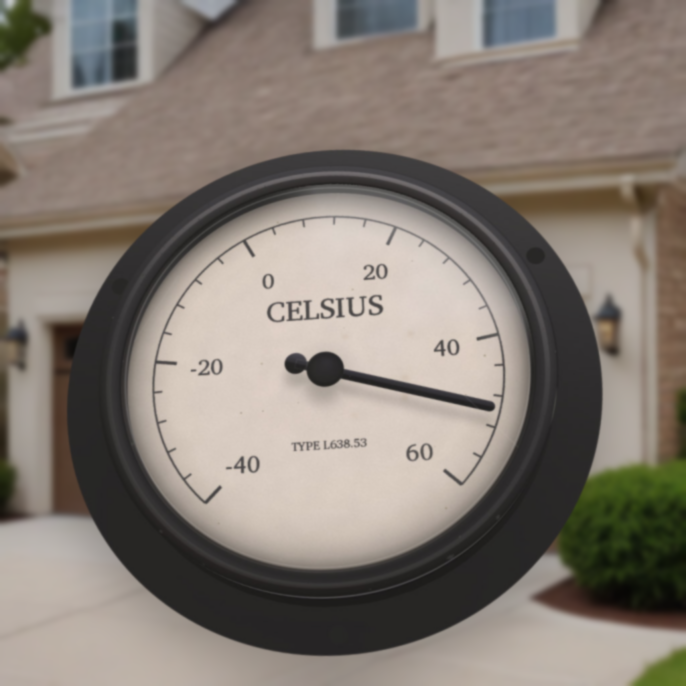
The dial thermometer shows 50 °C
